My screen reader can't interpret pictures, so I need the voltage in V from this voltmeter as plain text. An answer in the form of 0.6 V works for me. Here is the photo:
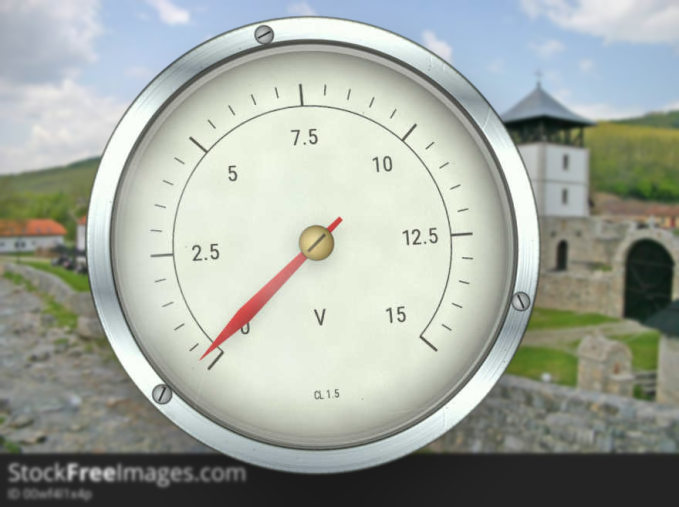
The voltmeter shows 0.25 V
